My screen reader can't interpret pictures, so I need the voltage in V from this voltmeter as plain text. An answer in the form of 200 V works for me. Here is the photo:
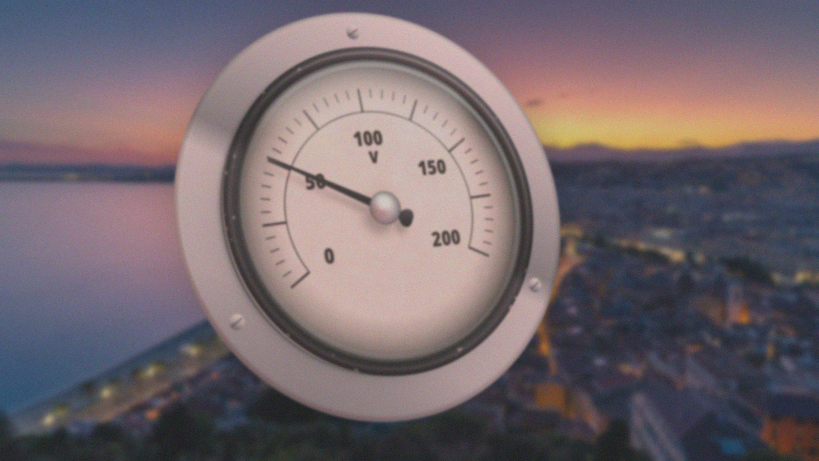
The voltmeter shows 50 V
